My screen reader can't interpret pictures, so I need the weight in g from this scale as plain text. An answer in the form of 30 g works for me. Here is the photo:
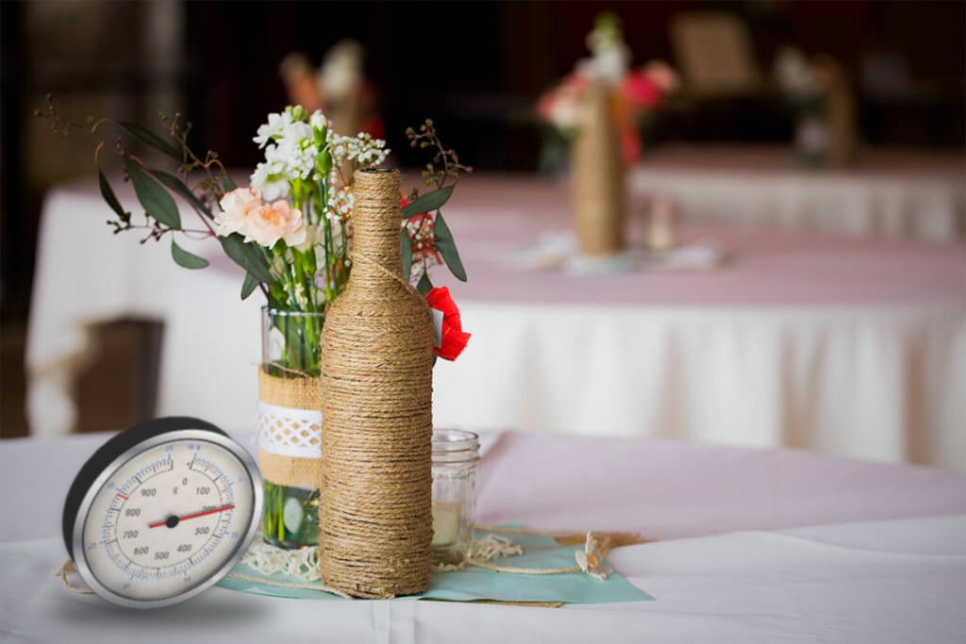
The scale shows 200 g
